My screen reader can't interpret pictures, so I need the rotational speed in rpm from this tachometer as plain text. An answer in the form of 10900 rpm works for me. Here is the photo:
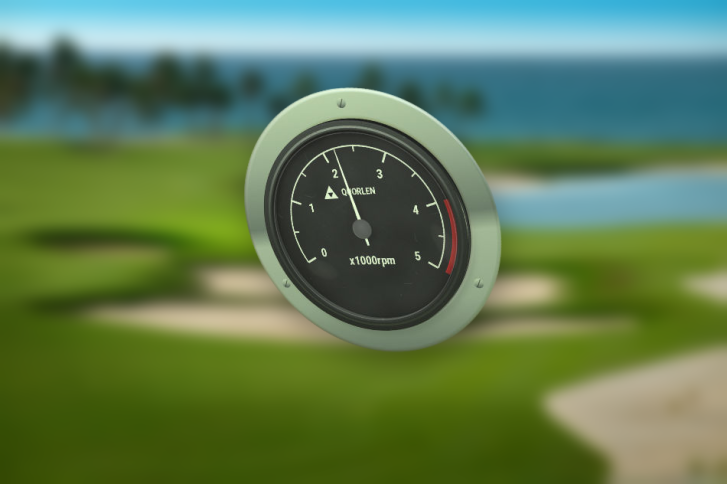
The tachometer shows 2250 rpm
